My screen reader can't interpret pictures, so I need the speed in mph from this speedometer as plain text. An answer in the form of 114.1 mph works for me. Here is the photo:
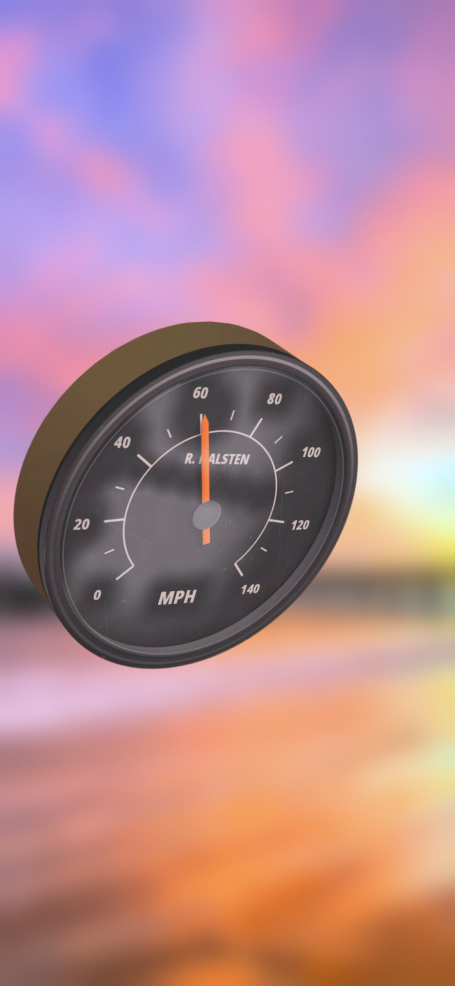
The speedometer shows 60 mph
